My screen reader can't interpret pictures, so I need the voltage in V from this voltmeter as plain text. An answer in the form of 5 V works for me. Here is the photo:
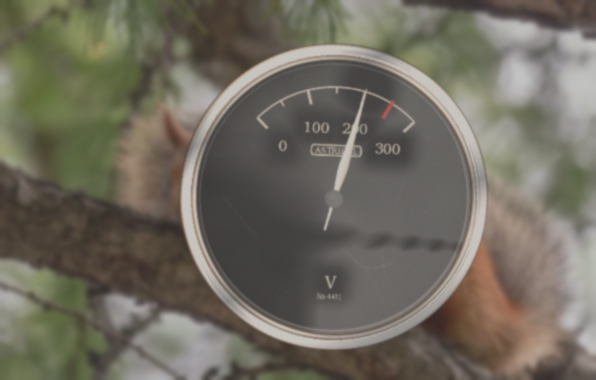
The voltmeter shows 200 V
